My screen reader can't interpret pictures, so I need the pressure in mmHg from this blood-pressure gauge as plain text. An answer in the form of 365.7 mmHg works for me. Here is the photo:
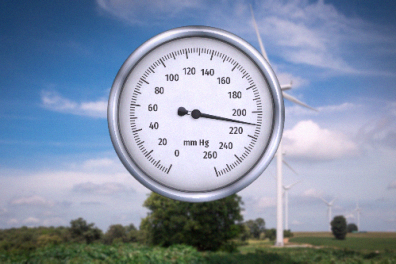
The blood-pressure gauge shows 210 mmHg
